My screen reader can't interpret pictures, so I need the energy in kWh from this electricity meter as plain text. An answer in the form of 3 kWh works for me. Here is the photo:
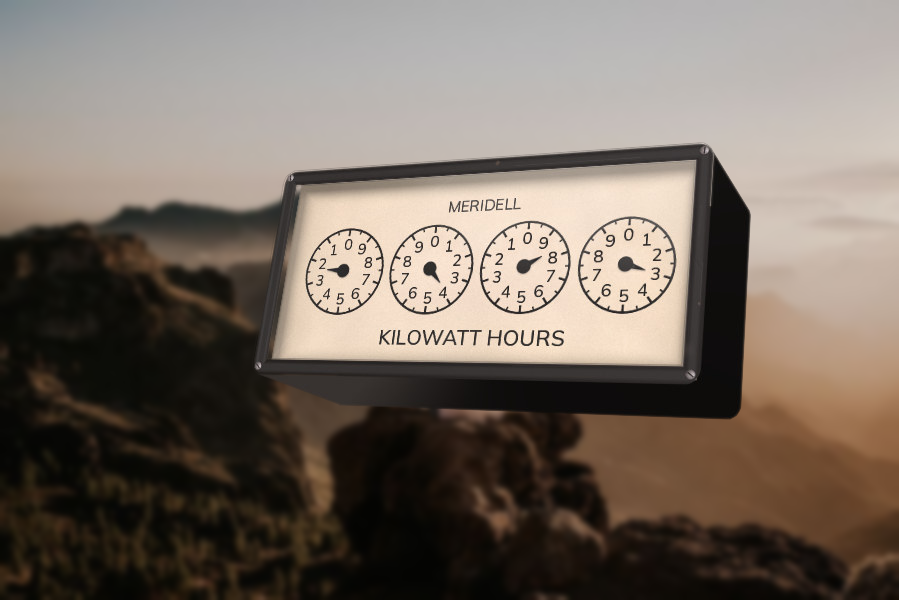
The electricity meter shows 2383 kWh
